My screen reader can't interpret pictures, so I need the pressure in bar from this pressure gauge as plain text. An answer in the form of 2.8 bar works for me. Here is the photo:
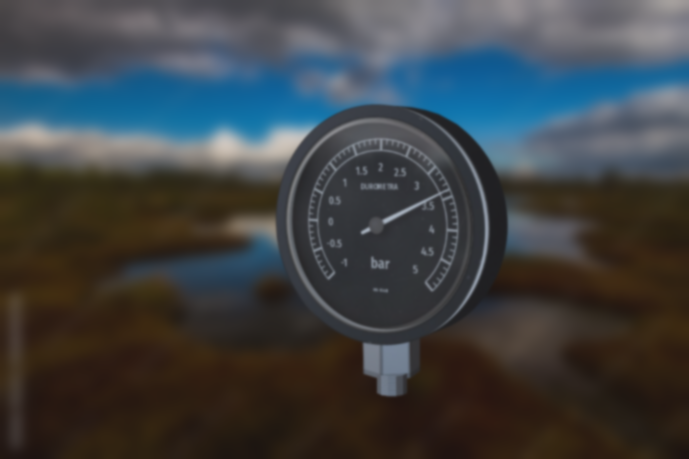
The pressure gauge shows 3.4 bar
